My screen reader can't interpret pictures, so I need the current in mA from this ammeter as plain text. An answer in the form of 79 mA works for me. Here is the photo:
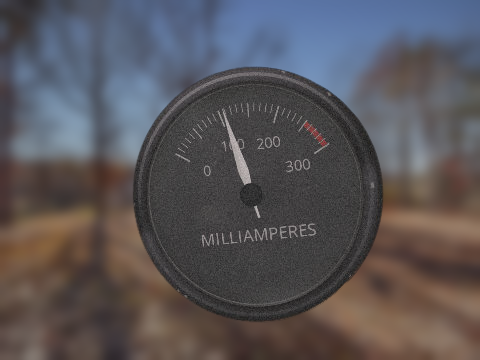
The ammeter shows 110 mA
